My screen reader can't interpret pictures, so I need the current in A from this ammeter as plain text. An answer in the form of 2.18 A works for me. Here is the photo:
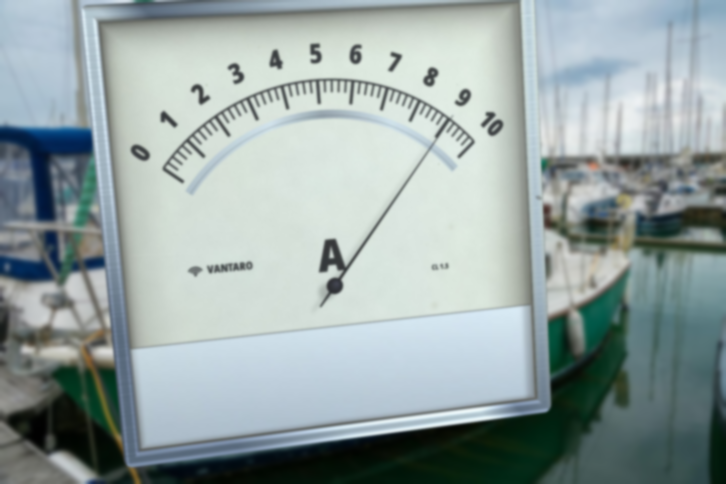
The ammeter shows 9 A
